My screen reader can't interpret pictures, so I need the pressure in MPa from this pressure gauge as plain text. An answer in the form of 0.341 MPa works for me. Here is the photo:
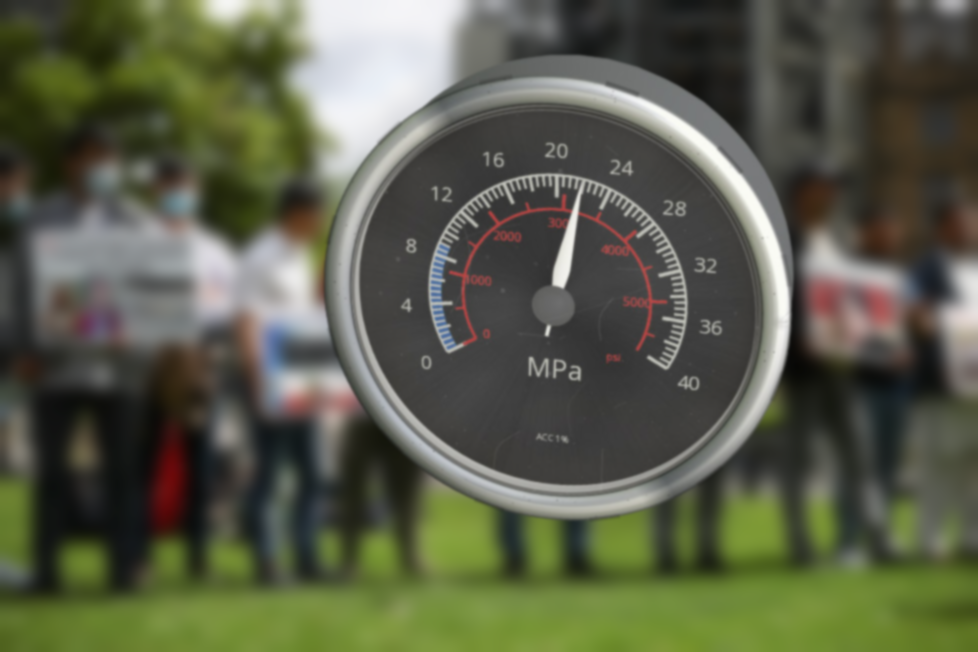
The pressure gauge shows 22 MPa
